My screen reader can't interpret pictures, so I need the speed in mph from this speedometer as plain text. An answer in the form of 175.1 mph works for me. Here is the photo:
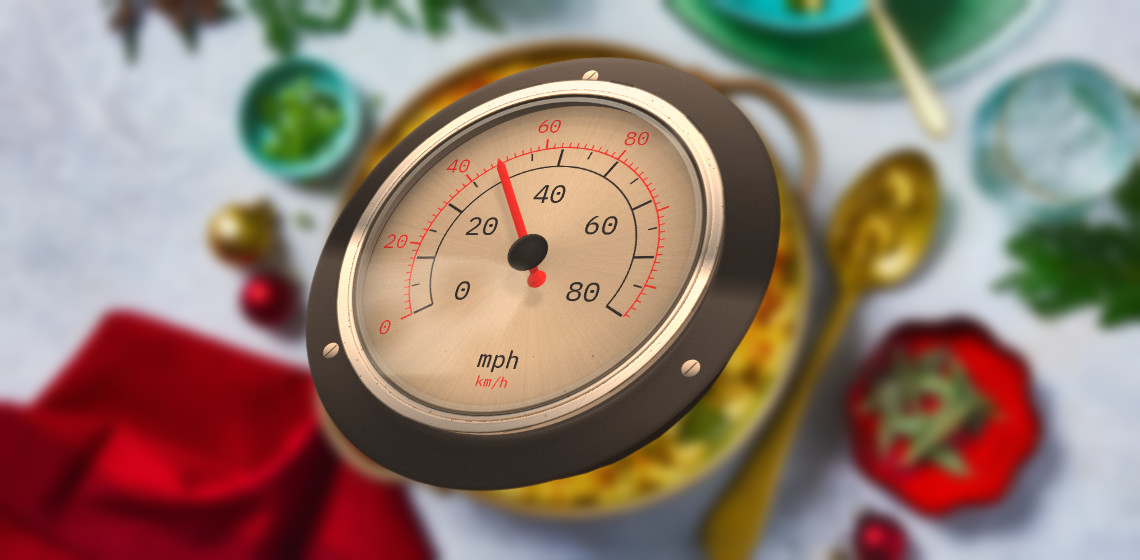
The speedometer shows 30 mph
